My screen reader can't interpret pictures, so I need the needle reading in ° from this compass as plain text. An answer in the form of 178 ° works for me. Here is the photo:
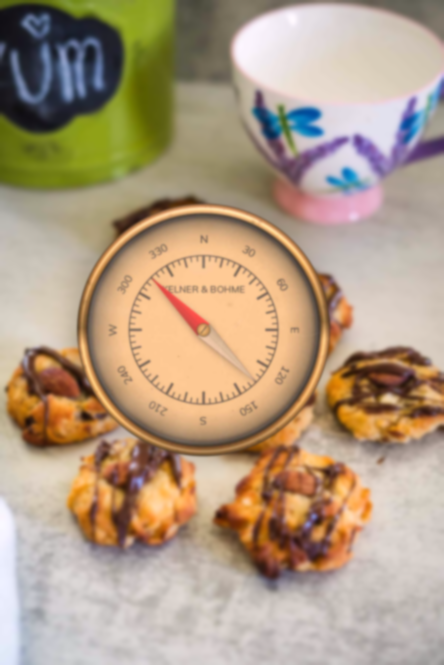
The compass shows 315 °
